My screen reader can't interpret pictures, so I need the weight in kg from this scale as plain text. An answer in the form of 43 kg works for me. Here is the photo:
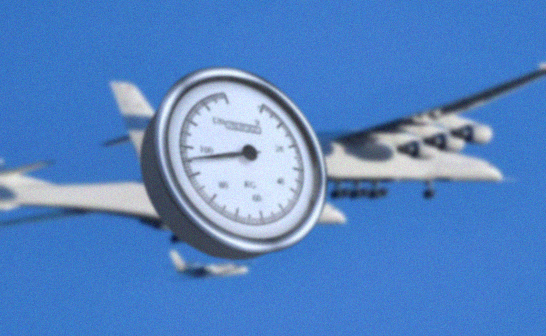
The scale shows 95 kg
